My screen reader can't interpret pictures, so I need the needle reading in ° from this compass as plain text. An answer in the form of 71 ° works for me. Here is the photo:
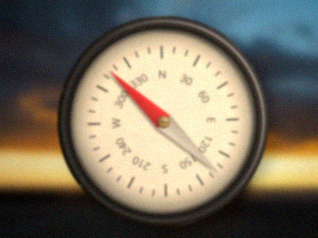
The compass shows 315 °
